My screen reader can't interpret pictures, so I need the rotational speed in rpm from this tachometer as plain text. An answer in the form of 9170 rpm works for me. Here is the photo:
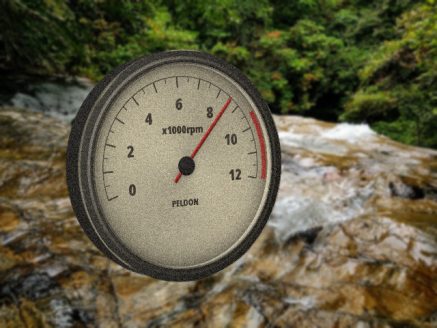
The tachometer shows 8500 rpm
